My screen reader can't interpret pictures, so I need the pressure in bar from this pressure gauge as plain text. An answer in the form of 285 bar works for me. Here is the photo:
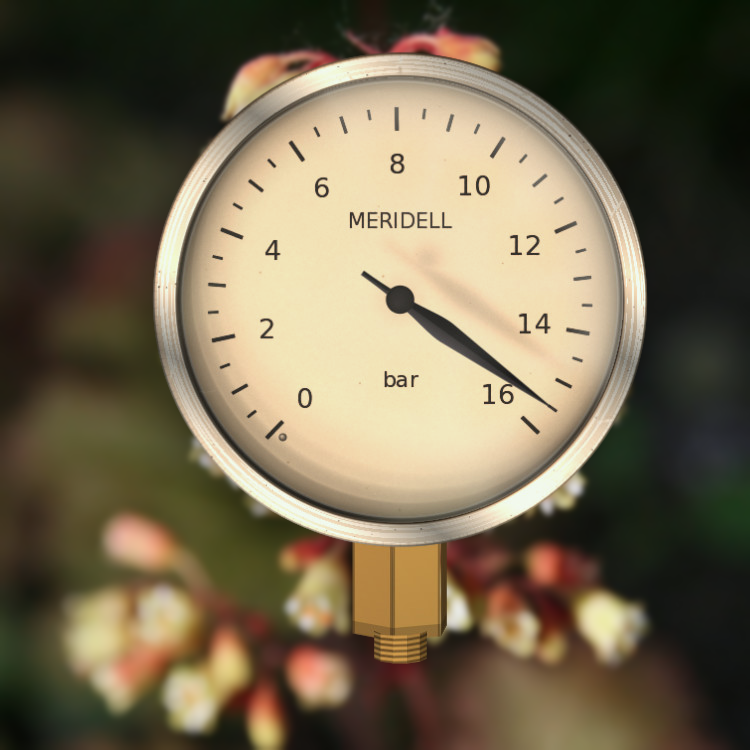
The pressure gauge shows 15.5 bar
